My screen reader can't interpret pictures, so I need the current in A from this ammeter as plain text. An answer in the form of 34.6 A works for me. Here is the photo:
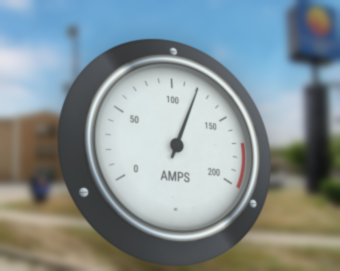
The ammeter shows 120 A
